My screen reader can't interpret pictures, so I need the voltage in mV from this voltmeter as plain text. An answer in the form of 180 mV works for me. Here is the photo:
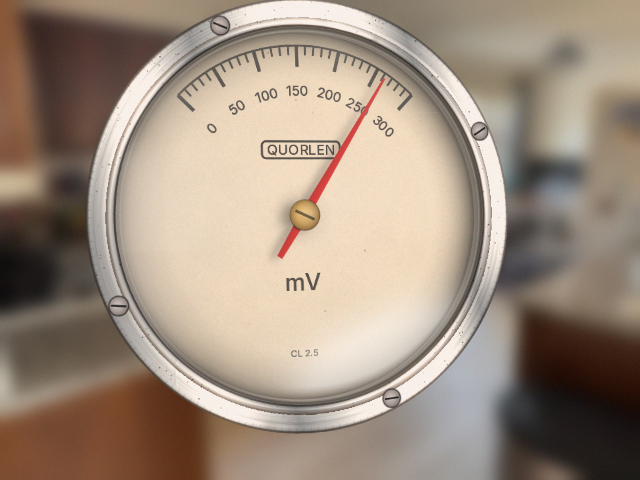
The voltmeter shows 260 mV
